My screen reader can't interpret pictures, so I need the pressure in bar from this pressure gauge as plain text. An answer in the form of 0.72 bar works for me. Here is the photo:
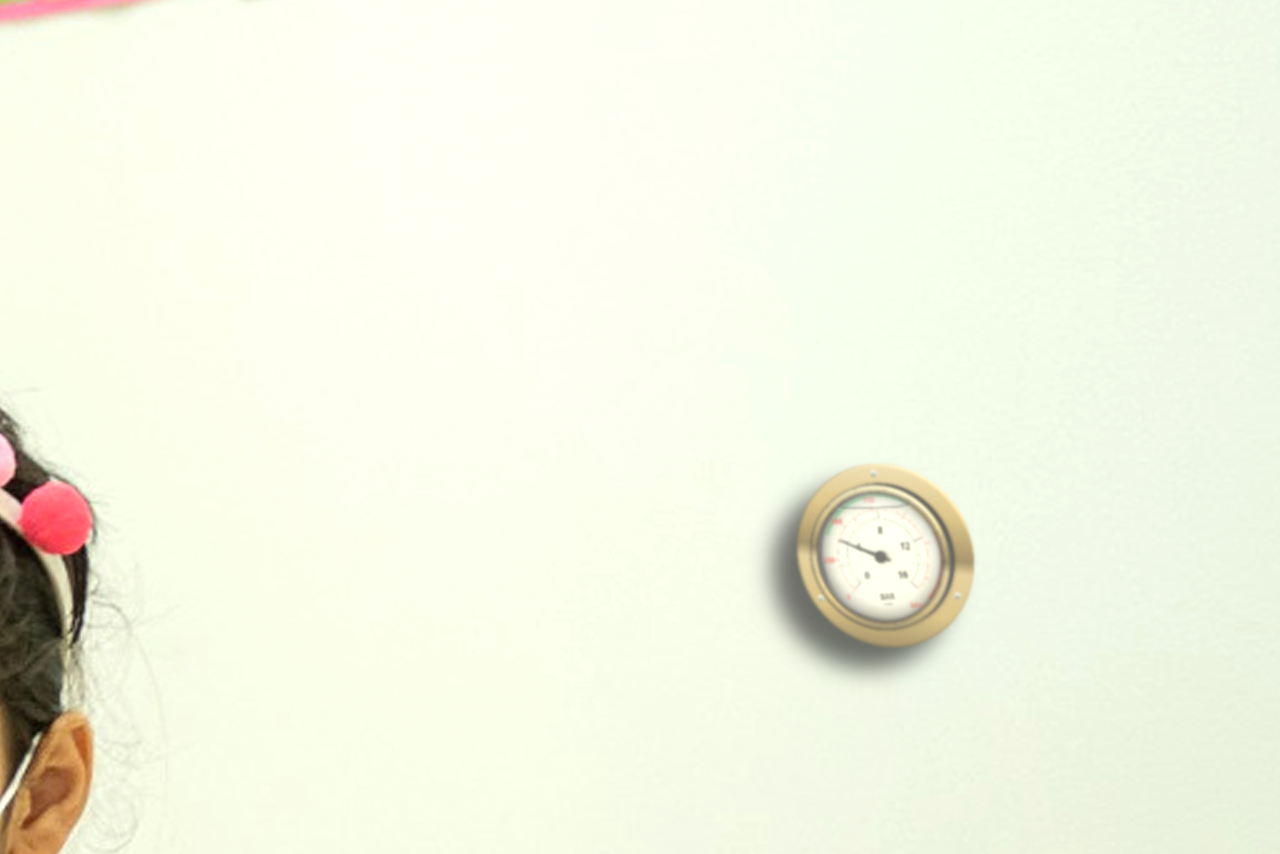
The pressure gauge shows 4 bar
